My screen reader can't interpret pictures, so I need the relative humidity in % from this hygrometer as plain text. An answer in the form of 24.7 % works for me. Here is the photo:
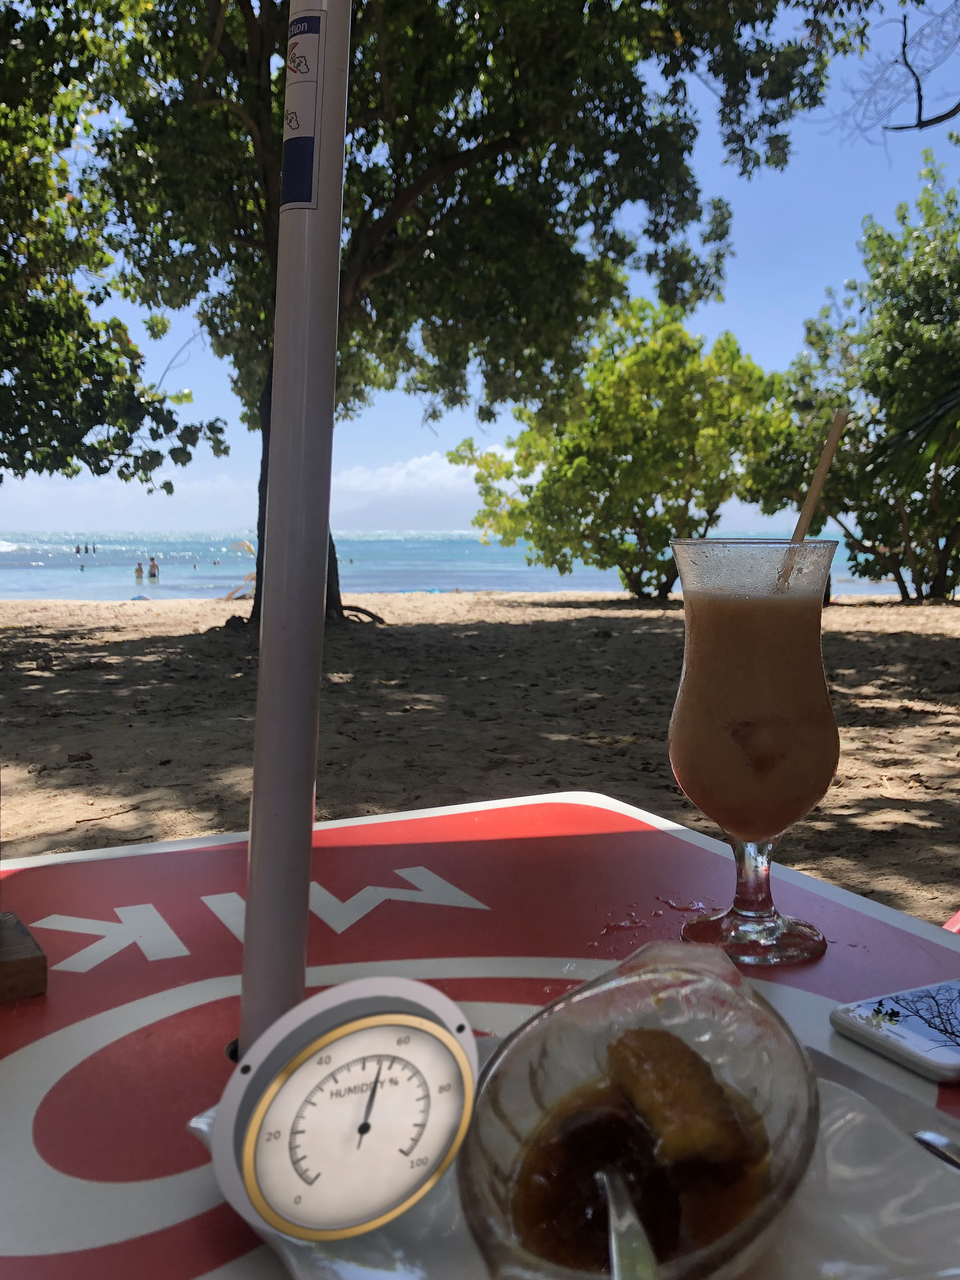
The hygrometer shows 55 %
